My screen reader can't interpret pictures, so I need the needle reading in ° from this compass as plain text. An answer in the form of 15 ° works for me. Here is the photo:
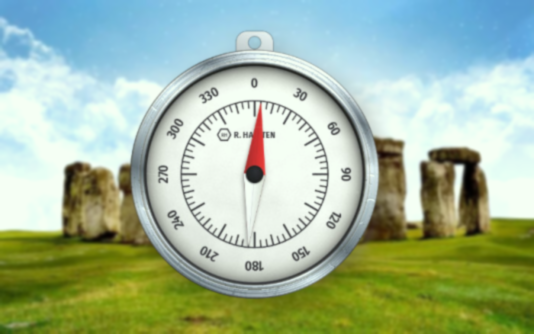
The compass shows 5 °
